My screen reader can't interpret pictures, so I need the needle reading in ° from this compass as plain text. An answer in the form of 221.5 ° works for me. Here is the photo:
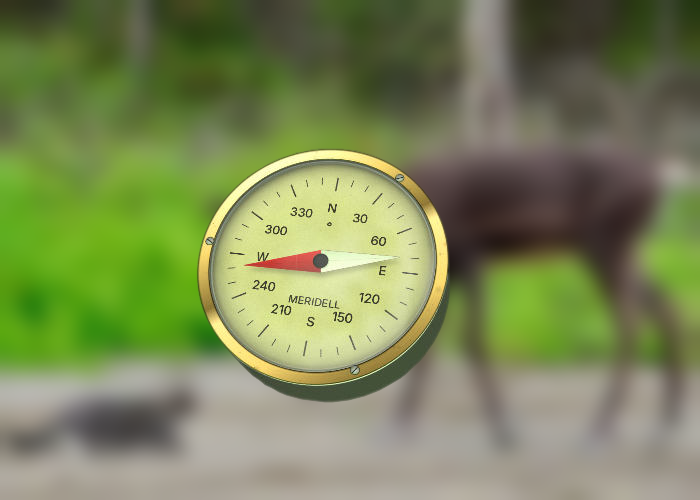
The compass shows 260 °
